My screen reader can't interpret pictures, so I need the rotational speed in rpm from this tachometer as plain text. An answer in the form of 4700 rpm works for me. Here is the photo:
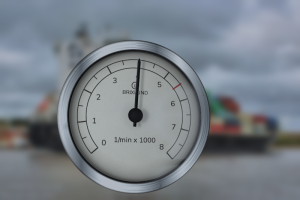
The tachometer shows 4000 rpm
